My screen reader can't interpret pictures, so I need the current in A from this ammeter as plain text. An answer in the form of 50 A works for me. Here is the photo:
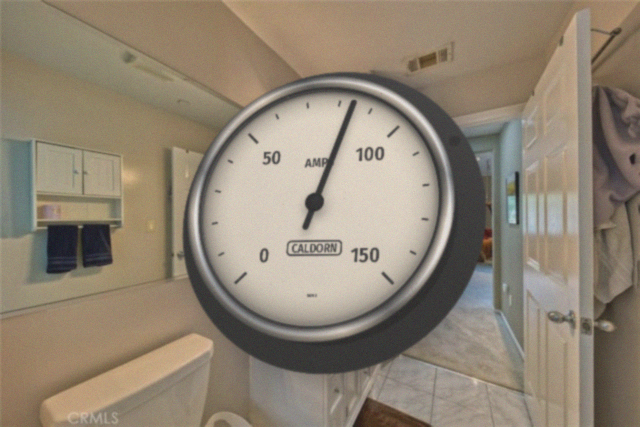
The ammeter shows 85 A
